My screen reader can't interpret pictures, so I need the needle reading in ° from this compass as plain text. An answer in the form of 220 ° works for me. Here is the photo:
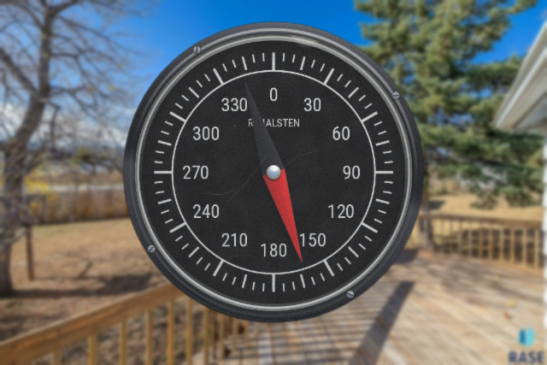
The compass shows 162.5 °
